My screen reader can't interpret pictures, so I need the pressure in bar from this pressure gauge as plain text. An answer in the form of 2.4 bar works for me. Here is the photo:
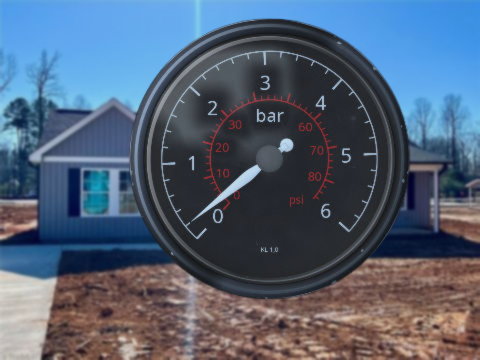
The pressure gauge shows 0.2 bar
